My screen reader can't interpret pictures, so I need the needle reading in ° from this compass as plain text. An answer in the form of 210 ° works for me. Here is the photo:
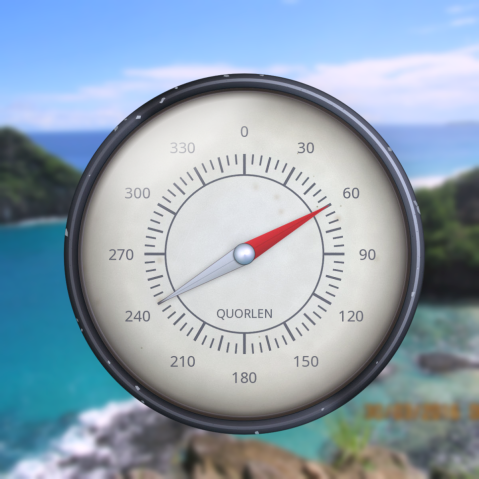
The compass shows 60 °
